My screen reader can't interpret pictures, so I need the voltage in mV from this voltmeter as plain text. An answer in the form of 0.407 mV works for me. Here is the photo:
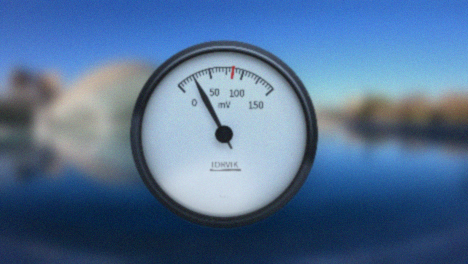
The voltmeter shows 25 mV
